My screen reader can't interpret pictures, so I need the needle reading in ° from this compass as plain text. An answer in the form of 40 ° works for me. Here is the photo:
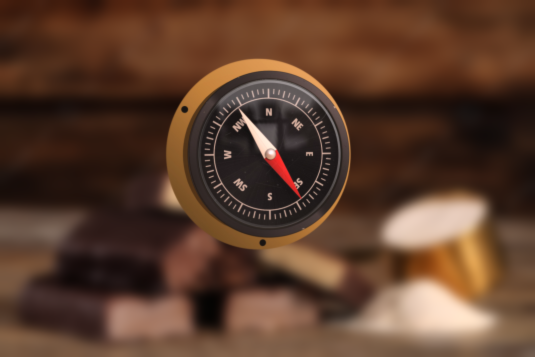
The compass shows 145 °
